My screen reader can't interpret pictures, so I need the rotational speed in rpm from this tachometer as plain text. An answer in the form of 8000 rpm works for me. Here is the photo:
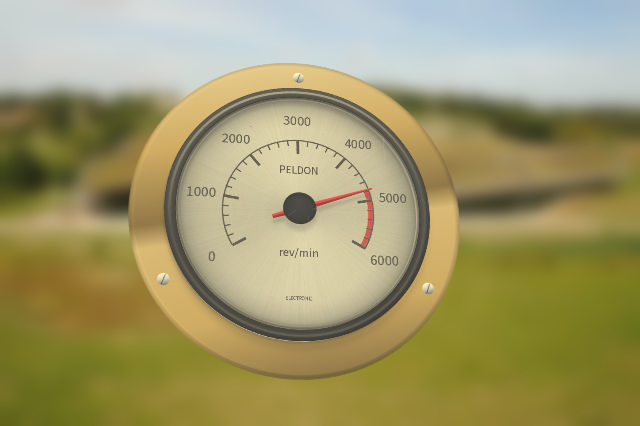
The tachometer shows 4800 rpm
